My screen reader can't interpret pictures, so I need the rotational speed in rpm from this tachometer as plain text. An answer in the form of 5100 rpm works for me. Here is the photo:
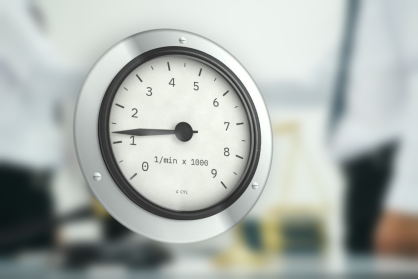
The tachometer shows 1250 rpm
